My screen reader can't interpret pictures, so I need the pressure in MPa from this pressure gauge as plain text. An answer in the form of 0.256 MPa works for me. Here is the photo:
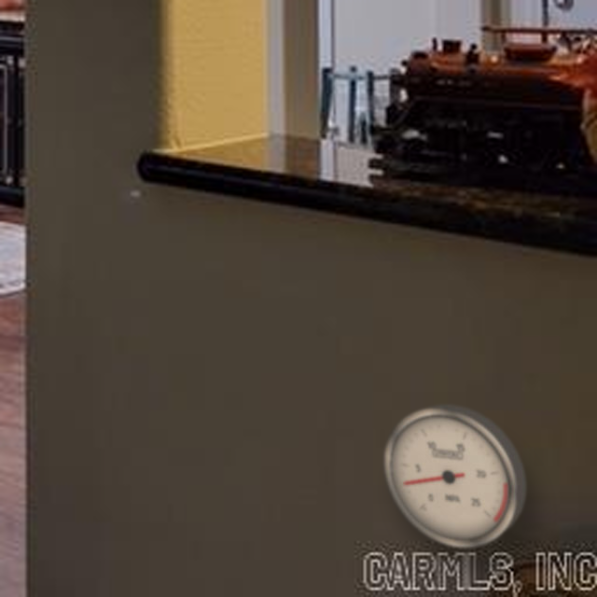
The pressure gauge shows 3 MPa
